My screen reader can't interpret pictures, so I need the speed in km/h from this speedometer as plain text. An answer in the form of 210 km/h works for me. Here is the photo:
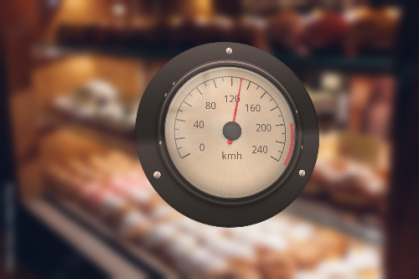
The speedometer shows 130 km/h
